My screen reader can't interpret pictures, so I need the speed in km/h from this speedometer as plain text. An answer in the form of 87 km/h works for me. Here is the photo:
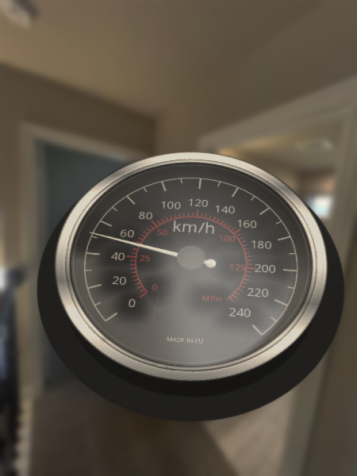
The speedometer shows 50 km/h
